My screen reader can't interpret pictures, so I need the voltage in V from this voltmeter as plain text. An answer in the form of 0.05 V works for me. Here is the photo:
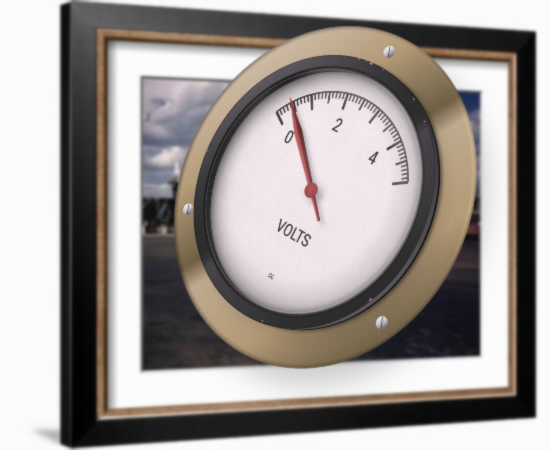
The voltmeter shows 0.5 V
